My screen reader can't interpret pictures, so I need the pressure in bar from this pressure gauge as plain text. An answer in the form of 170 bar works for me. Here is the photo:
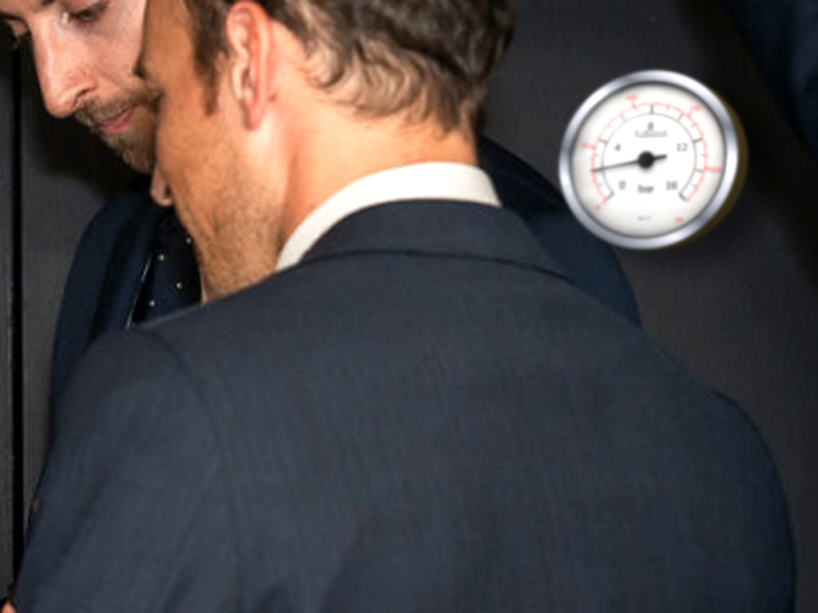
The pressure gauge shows 2 bar
